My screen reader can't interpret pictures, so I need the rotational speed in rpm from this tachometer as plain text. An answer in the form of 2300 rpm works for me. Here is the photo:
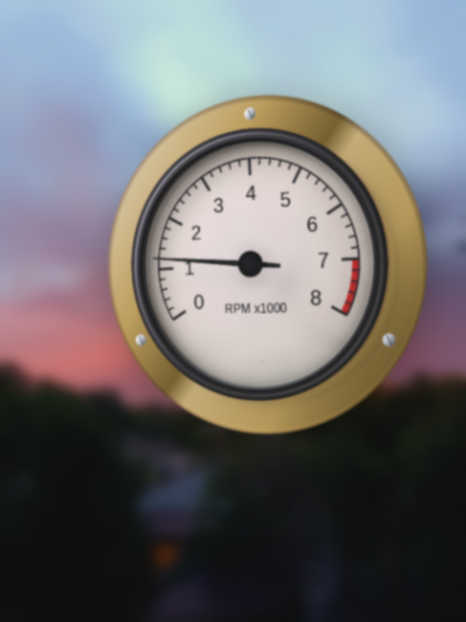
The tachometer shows 1200 rpm
